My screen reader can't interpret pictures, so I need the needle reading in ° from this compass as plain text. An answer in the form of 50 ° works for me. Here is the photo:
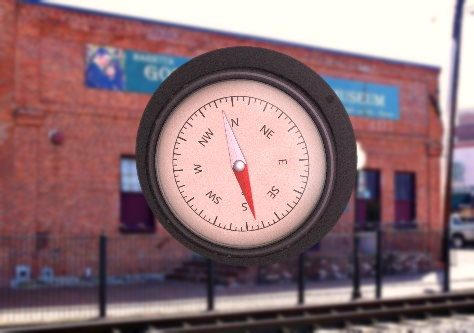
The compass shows 170 °
